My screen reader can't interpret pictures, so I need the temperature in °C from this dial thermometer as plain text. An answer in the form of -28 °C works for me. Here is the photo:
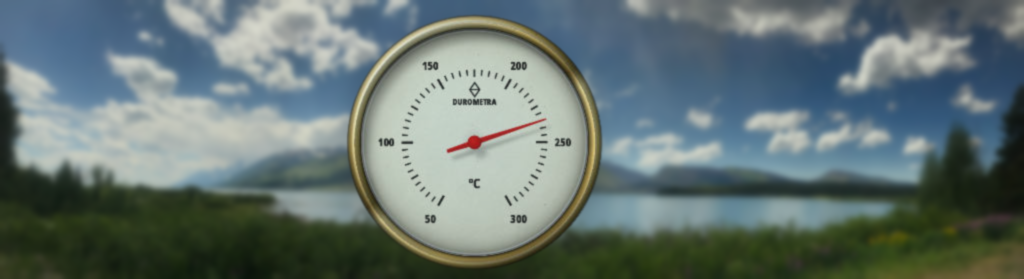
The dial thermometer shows 235 °C
